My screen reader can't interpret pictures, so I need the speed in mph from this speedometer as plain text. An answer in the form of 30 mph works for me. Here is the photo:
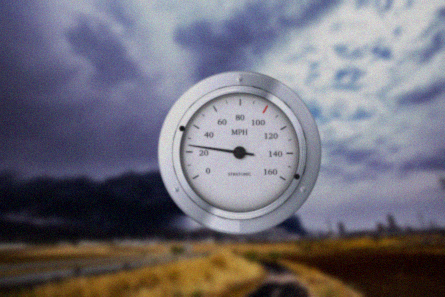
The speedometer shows 25 mph
